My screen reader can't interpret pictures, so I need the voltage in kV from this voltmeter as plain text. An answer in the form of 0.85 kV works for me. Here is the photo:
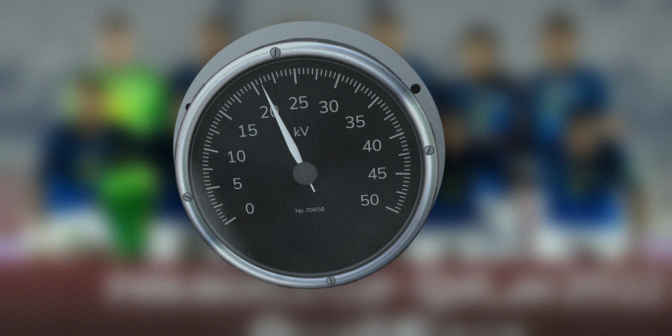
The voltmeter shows 21 kV
